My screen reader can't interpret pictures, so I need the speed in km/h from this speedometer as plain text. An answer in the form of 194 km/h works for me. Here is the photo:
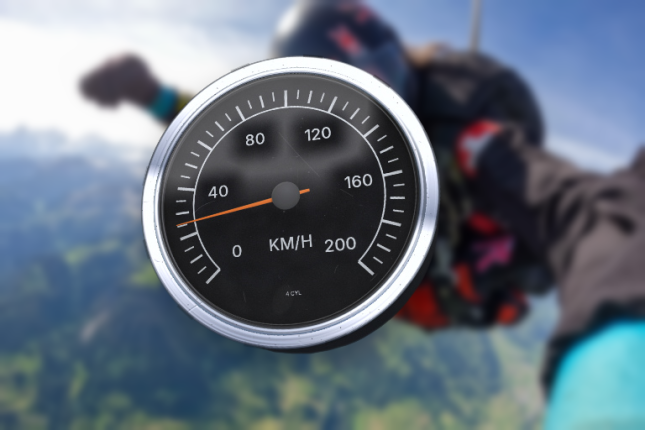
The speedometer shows 25 km/h
